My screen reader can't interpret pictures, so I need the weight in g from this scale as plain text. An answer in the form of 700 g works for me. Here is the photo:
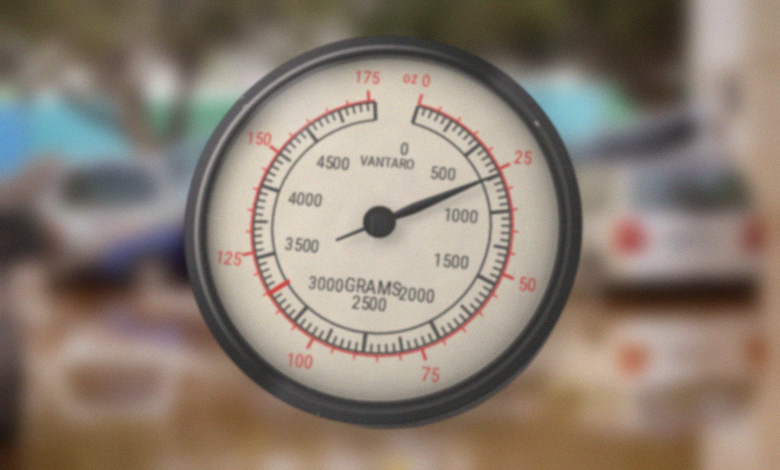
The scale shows 750 g
